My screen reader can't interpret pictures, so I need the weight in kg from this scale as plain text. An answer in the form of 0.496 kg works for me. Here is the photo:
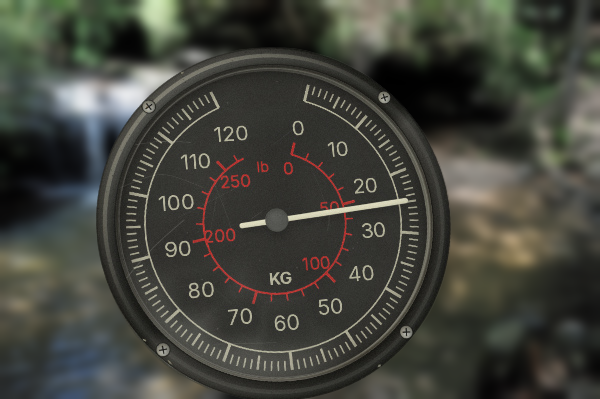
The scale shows 25 kg
